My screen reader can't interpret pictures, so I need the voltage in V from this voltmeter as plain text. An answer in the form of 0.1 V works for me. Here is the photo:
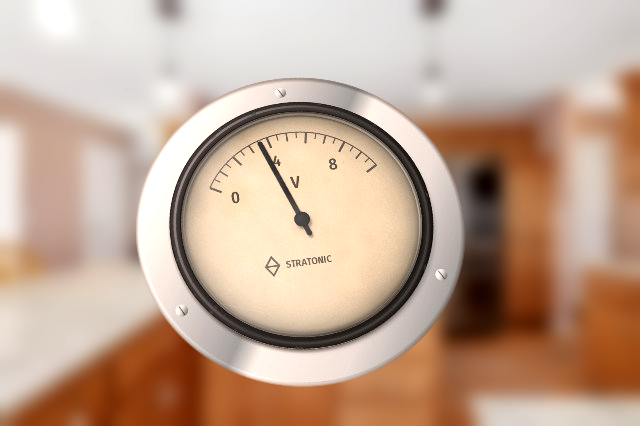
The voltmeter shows 3.5 V
